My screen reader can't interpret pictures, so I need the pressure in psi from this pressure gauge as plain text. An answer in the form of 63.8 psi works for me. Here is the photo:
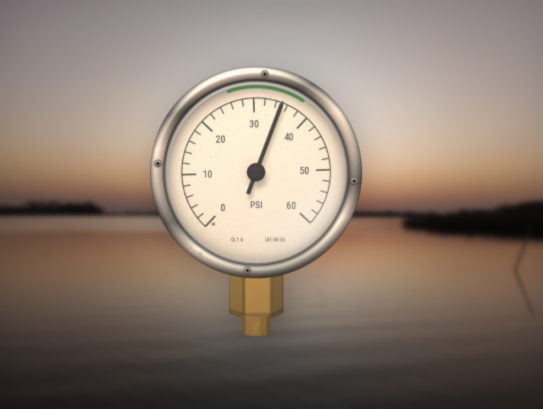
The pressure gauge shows 35 psi
